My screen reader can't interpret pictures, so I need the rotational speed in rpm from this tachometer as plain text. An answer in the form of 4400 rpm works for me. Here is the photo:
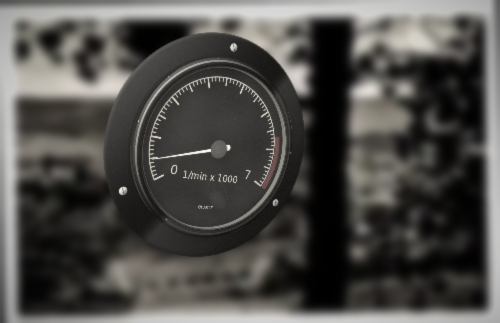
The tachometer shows 500 rpm
